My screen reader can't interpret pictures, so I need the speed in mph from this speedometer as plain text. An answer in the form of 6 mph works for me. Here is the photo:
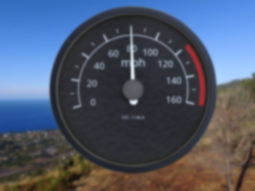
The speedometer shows 80 mph
